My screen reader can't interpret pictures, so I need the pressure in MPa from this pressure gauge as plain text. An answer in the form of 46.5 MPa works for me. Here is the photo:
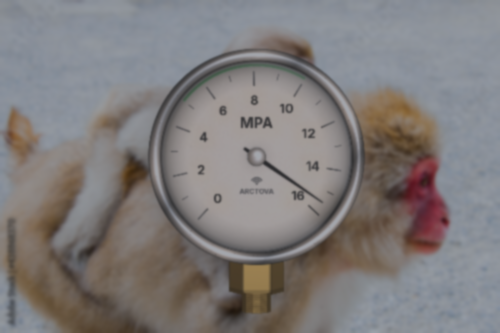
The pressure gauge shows 15.5 MPa
